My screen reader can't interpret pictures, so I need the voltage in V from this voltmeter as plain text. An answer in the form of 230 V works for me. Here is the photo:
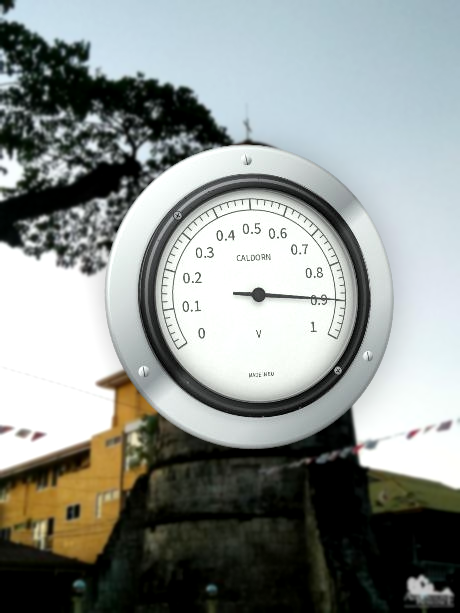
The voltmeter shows 0.9 V
